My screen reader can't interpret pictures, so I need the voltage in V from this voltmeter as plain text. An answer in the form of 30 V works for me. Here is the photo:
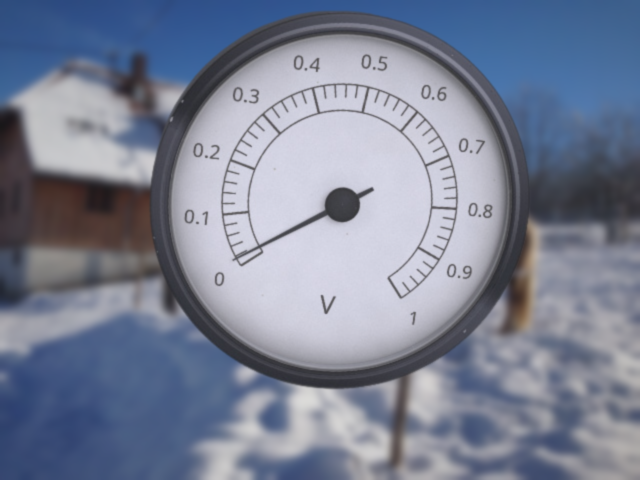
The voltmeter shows 0.02 V
